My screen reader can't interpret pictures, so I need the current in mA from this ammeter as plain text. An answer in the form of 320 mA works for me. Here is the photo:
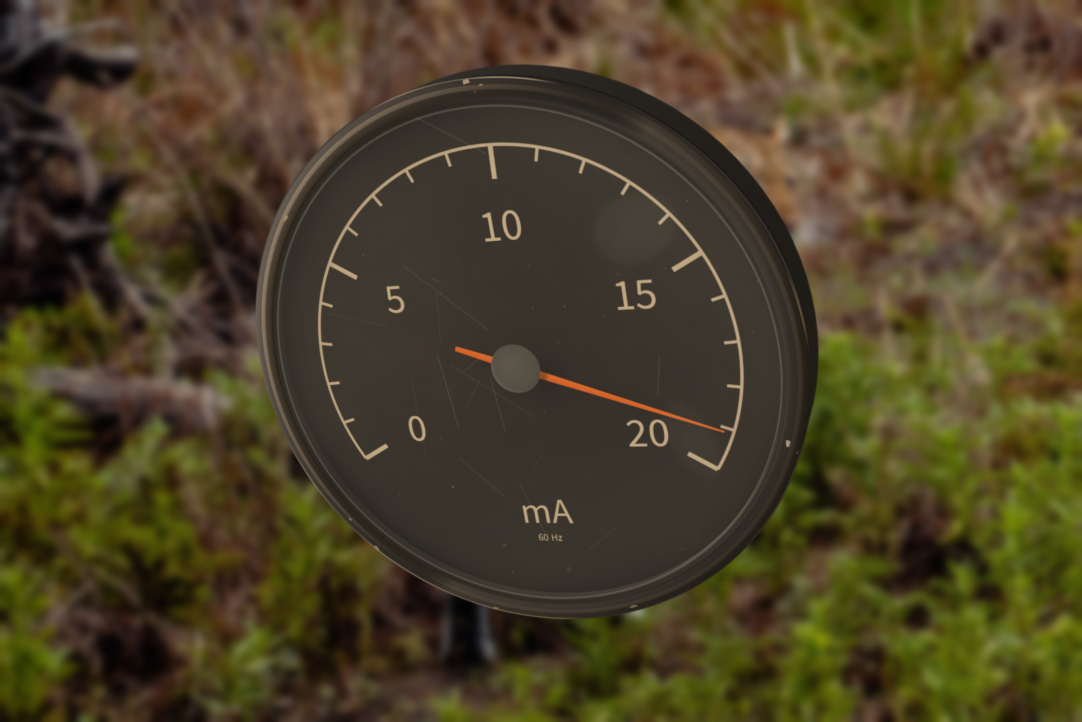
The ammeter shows 19 mA
